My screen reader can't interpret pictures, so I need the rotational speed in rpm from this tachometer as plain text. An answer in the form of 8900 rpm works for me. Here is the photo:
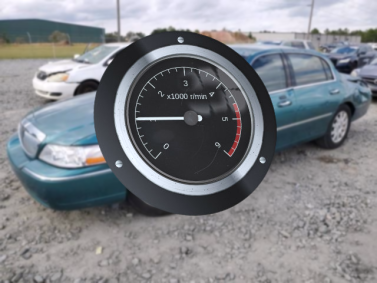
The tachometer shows 1000 rpm
